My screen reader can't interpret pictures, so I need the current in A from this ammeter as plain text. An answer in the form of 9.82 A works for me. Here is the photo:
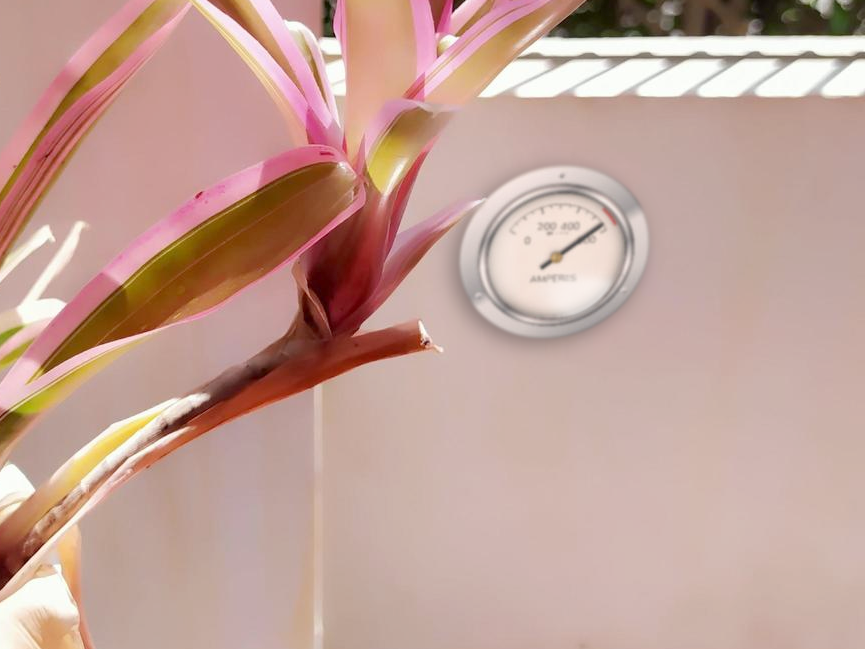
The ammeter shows 550 A
